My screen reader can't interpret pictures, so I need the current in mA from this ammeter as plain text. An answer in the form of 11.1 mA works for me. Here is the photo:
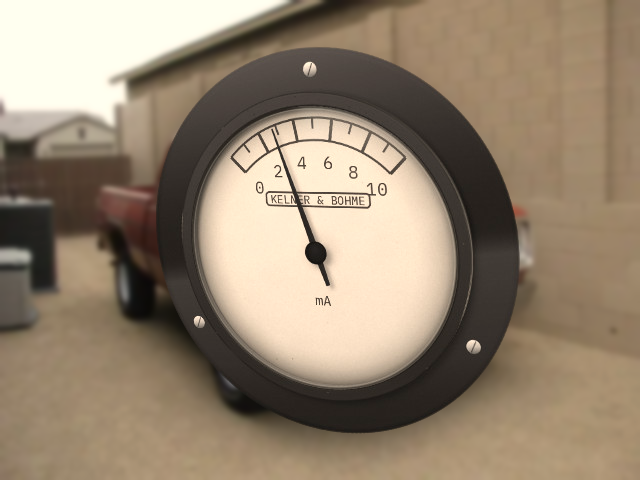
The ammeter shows 3 mA
